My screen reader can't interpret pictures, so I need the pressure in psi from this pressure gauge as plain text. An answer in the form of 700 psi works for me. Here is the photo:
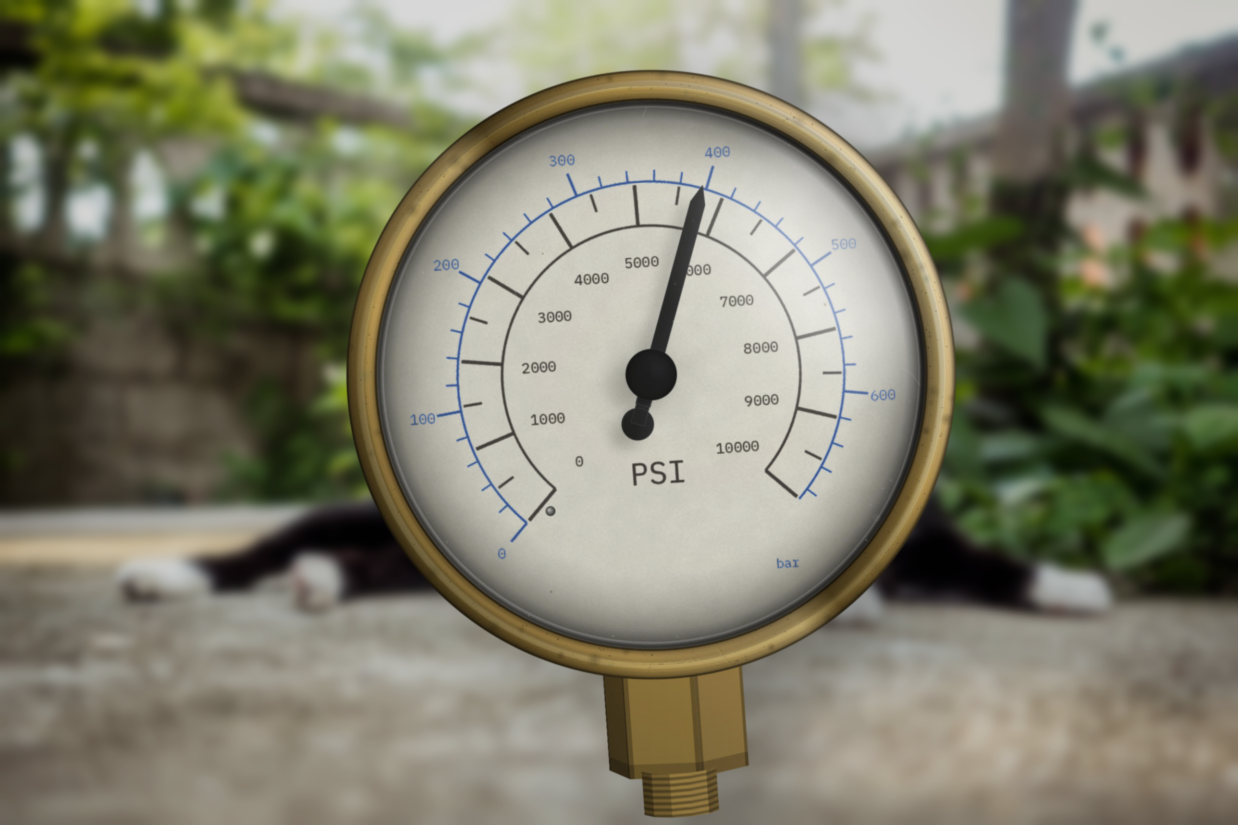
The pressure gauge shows 5750 psi
